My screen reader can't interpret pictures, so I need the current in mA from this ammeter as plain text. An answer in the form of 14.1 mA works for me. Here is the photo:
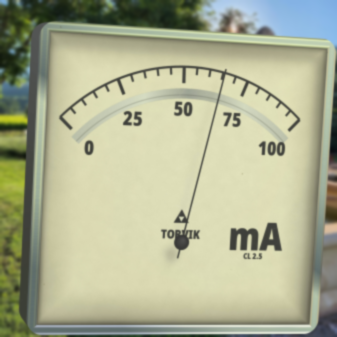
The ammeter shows 65 mA
